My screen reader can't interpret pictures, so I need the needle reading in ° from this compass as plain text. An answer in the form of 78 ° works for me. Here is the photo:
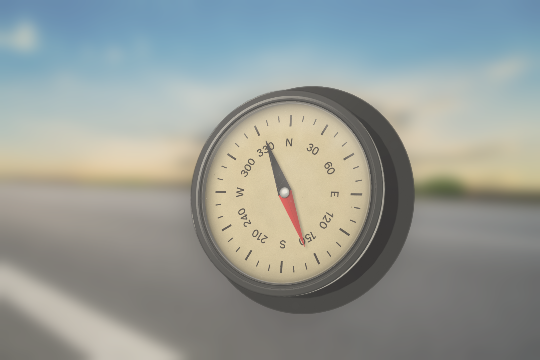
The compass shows 155 °
